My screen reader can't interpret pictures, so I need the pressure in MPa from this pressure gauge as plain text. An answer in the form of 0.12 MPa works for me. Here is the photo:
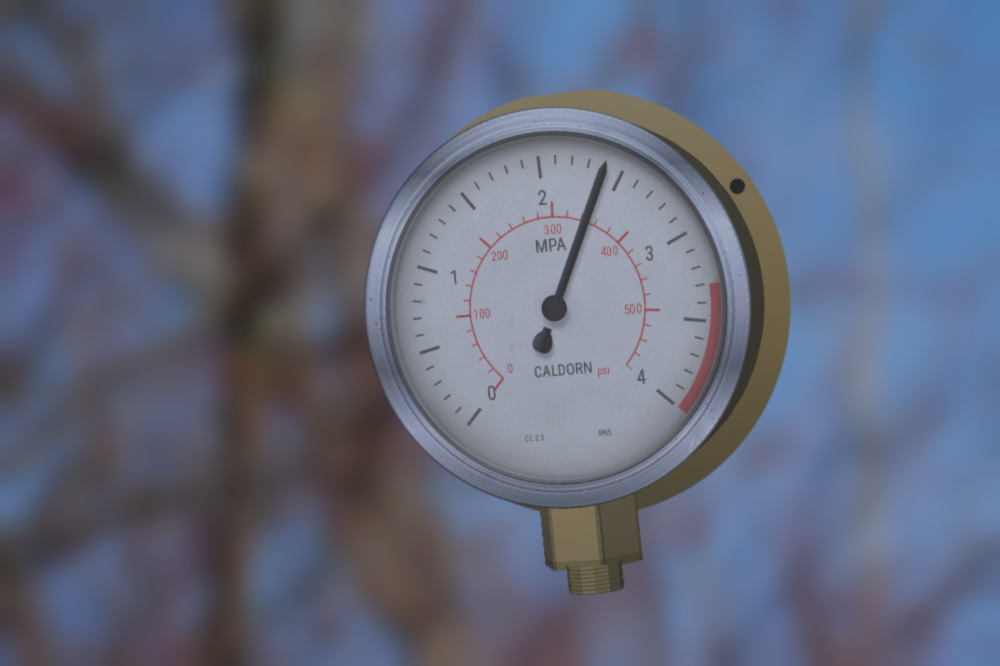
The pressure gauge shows 2.4 MPa
